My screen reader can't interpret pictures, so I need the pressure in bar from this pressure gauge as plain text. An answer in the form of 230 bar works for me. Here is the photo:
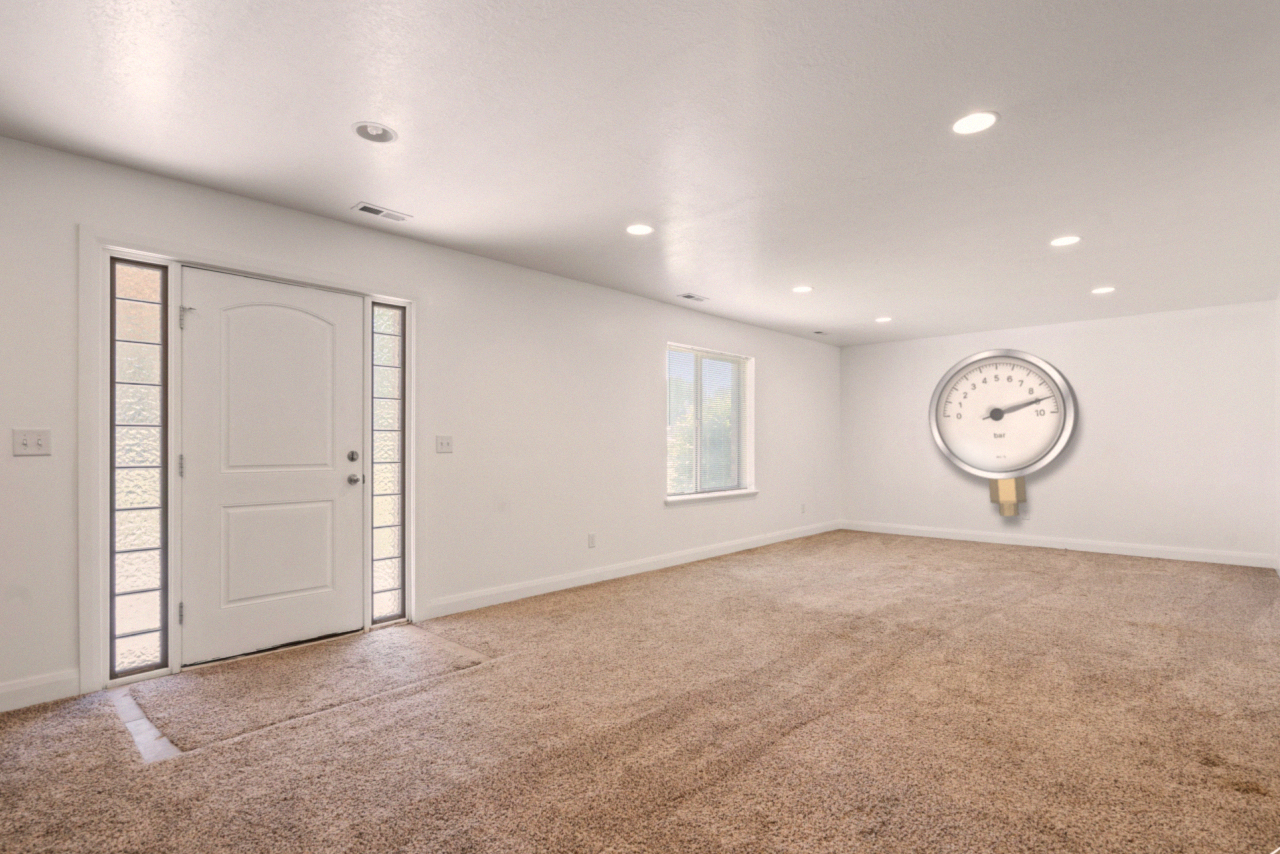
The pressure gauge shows 9 bar
